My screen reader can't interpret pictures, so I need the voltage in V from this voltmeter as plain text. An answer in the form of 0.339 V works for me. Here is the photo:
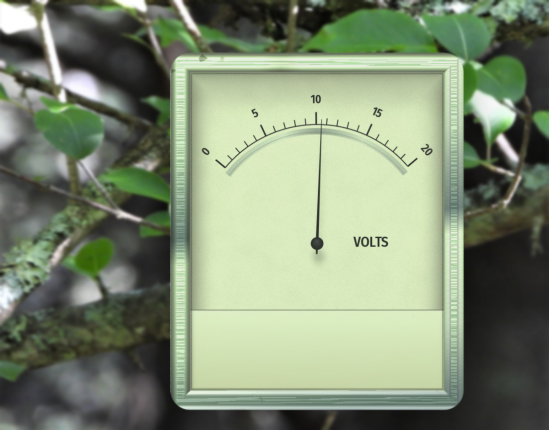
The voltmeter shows 10.5 V
